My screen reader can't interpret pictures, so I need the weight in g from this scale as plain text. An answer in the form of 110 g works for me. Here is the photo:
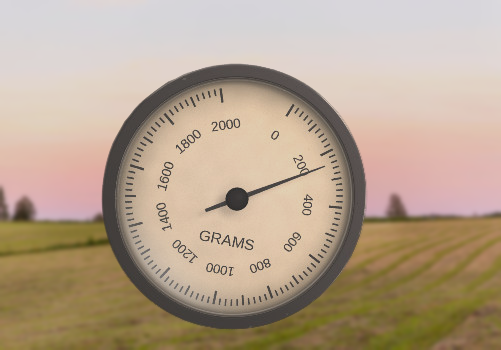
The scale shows 240 g
